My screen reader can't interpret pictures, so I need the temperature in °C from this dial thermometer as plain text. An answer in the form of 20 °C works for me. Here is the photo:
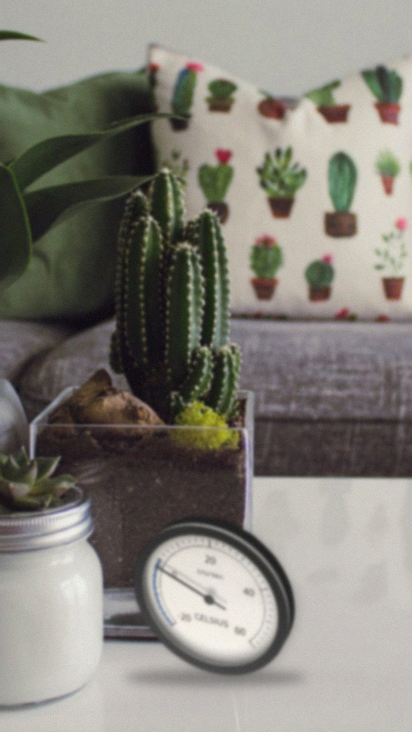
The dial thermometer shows 0 °C
